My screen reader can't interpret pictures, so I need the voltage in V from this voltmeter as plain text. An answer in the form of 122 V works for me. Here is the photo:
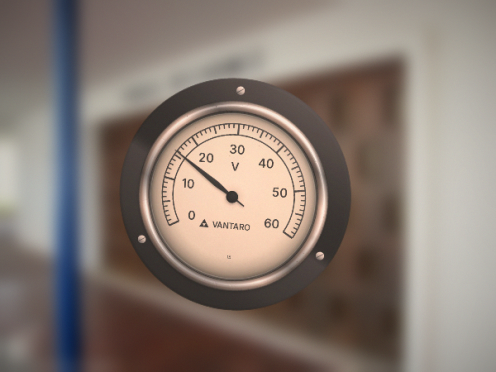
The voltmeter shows 16 V
